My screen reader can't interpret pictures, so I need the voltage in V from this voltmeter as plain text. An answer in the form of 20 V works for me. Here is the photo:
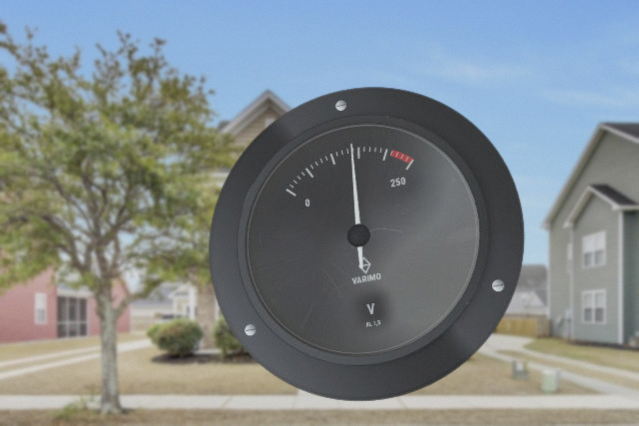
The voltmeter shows 140 V
